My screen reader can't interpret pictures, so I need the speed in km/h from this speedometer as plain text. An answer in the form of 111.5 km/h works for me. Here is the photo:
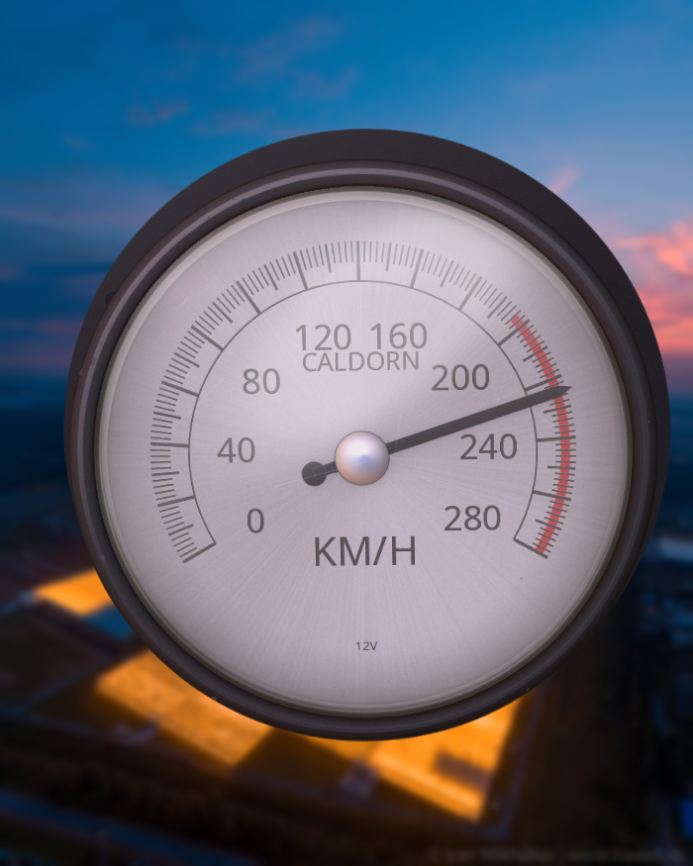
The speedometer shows 224 km/h
